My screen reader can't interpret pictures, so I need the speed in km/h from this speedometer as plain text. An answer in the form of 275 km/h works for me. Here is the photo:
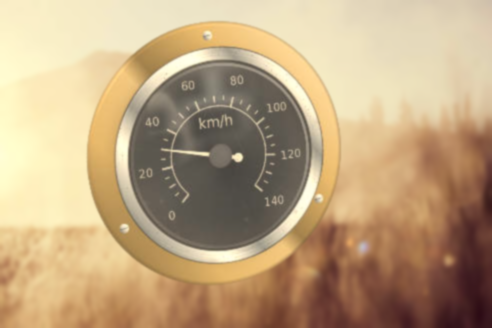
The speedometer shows 30 km/h
